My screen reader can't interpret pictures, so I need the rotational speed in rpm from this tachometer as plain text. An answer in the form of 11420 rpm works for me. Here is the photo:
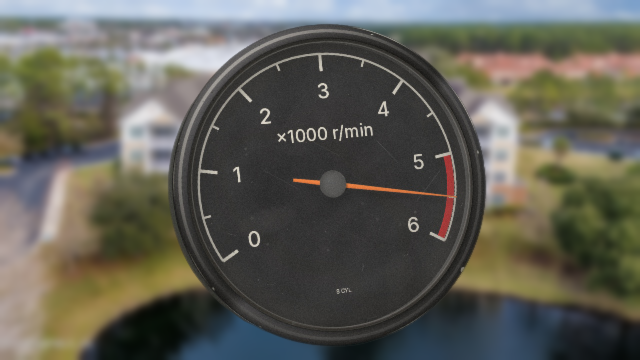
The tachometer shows 5500 rpm
